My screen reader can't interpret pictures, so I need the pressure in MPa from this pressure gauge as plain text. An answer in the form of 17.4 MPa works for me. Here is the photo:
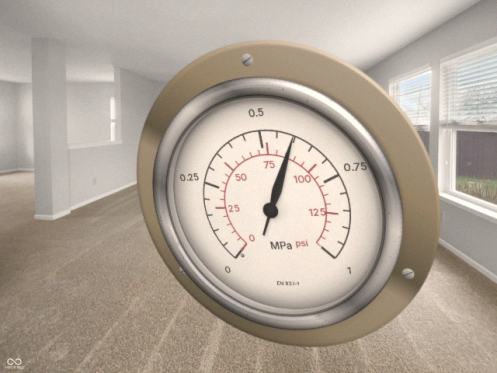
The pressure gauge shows 0.6 MPa
